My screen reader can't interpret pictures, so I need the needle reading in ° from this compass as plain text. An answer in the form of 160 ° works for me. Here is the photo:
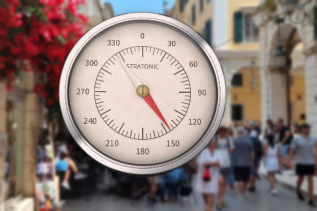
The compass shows 145 °
